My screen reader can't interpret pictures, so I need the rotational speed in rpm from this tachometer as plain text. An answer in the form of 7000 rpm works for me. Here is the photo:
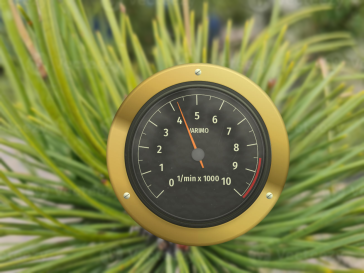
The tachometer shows 4250 rpm
